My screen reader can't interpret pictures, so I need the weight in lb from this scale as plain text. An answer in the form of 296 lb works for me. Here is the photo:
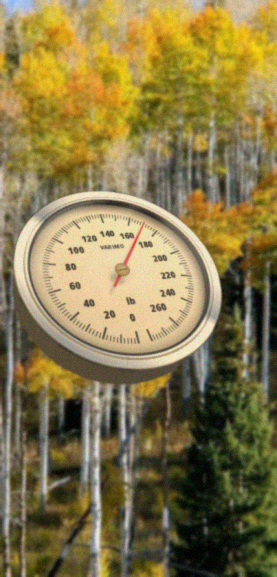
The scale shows 170 lb
